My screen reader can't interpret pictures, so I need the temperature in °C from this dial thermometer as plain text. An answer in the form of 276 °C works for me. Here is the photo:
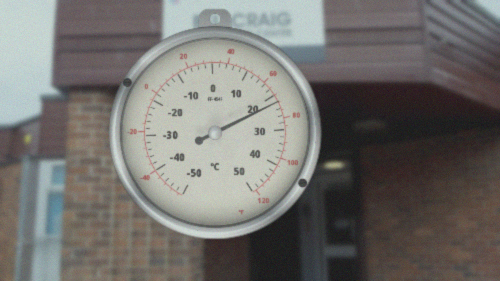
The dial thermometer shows 22 °C
